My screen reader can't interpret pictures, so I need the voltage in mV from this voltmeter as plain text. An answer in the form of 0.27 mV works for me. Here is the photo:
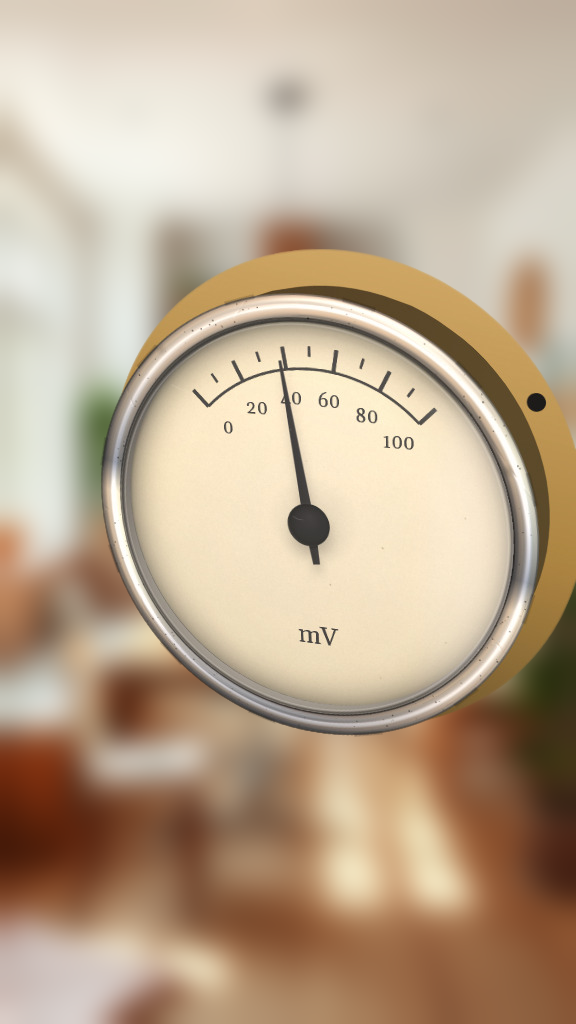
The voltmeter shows 40 mV
